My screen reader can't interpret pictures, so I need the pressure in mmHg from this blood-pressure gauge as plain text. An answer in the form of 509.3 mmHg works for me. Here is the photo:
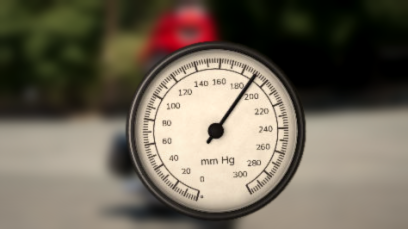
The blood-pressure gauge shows 190 mmHg
